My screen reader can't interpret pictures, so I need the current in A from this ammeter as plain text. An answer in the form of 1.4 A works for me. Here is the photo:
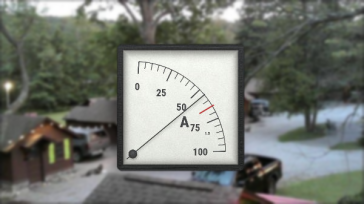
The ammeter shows 55 A
